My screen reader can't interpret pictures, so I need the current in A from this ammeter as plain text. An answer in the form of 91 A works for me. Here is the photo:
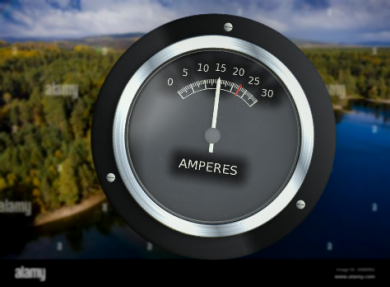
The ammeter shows 15 A
